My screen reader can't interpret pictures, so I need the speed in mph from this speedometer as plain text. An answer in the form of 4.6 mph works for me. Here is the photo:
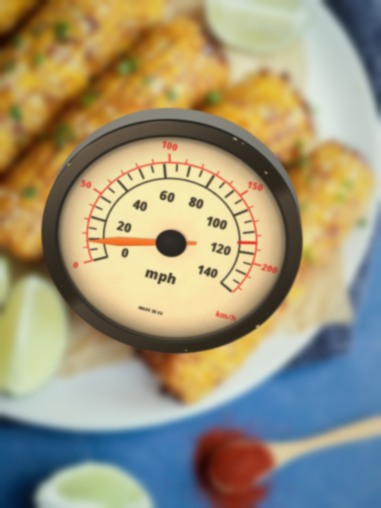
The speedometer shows 10 mph
